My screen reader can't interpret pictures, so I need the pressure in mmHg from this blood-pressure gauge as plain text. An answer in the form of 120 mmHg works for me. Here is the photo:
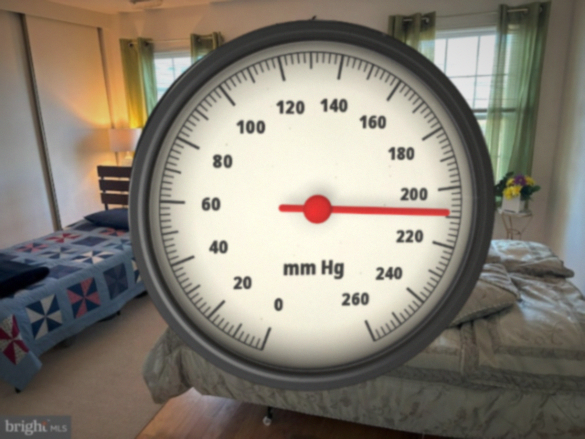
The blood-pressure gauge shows 208 mmHg
